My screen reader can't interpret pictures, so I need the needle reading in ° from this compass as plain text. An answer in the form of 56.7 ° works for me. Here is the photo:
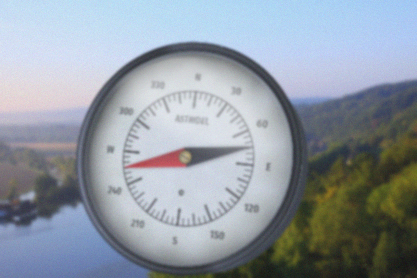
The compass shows 255 °
